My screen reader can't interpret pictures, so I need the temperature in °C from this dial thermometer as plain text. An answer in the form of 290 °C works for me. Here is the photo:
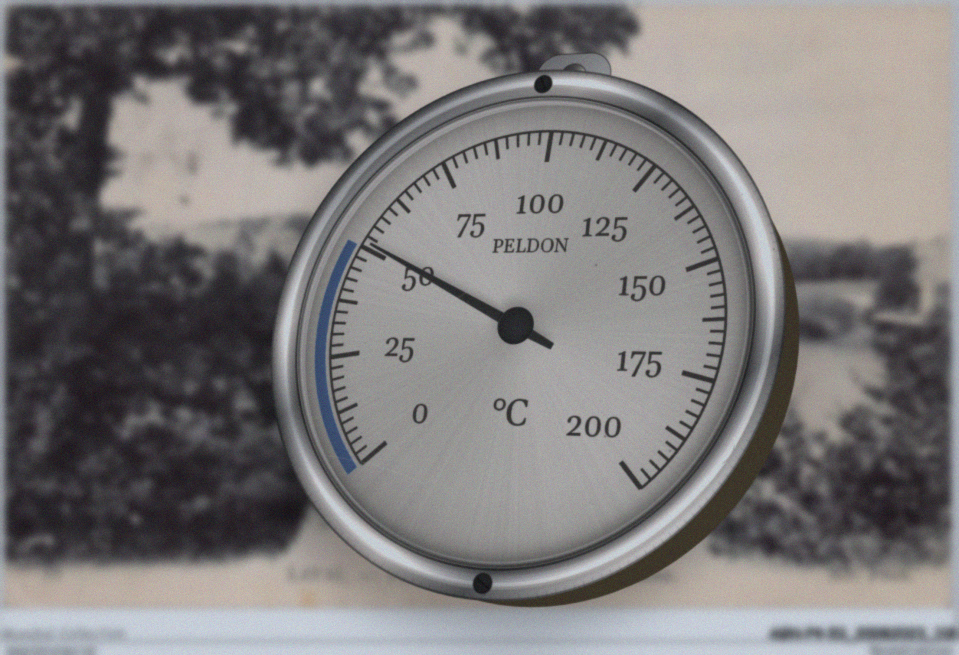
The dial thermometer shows 51.25 °C
